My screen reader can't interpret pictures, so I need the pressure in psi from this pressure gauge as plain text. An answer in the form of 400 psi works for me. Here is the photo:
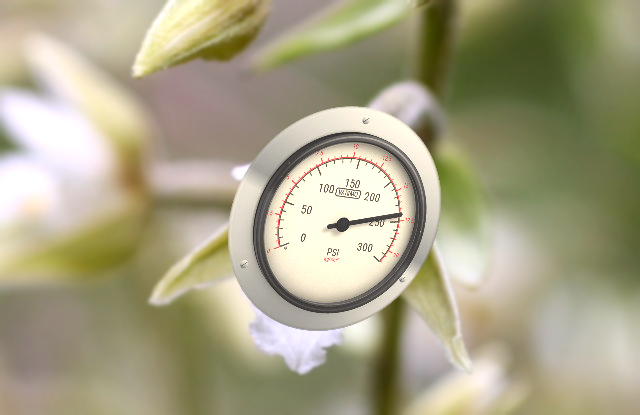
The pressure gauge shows 240 psi
